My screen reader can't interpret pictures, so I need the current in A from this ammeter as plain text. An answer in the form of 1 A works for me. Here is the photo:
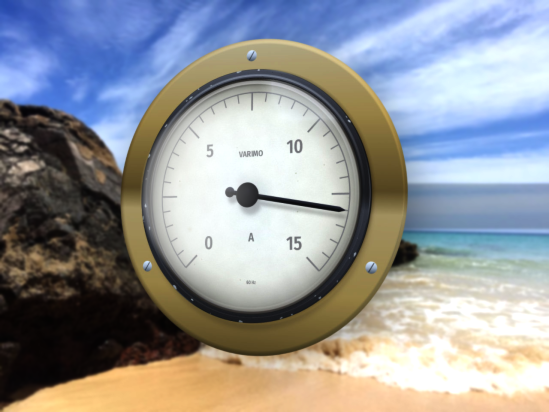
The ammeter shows 13 A
